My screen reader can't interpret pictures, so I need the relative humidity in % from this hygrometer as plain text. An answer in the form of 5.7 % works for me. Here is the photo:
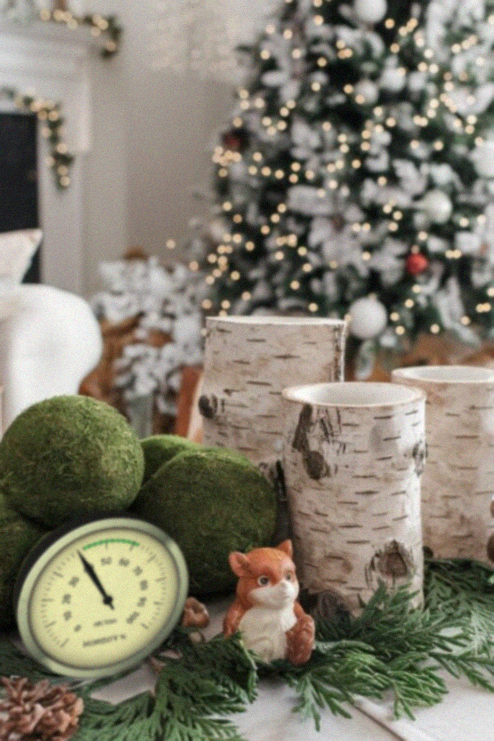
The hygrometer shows 40 %
